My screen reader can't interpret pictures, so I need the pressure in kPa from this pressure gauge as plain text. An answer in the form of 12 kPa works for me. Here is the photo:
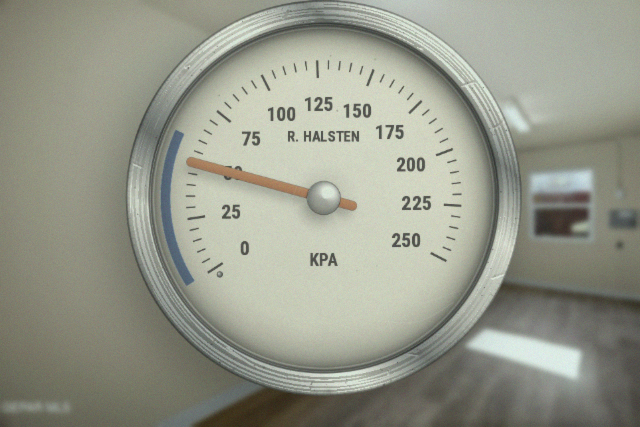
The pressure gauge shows 50 kPa
